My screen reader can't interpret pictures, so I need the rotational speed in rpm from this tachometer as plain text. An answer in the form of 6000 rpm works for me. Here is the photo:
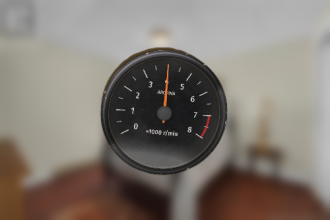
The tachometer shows 4000 rpm
